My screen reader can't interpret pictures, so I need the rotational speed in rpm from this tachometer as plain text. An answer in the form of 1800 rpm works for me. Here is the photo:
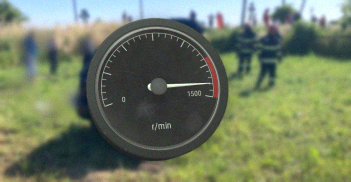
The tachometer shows 1400 rpm
